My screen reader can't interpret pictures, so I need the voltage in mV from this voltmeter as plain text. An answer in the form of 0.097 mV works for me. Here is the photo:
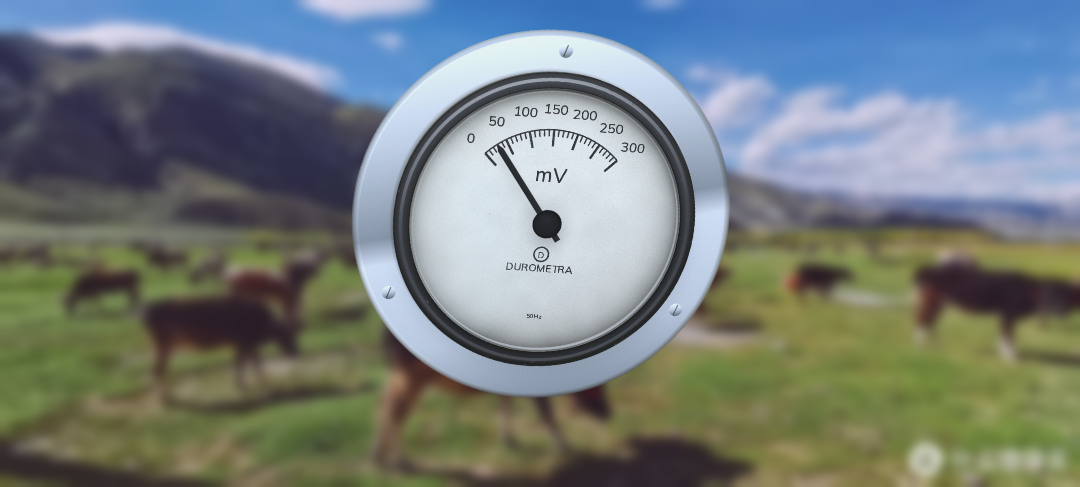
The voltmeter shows 30 mV
